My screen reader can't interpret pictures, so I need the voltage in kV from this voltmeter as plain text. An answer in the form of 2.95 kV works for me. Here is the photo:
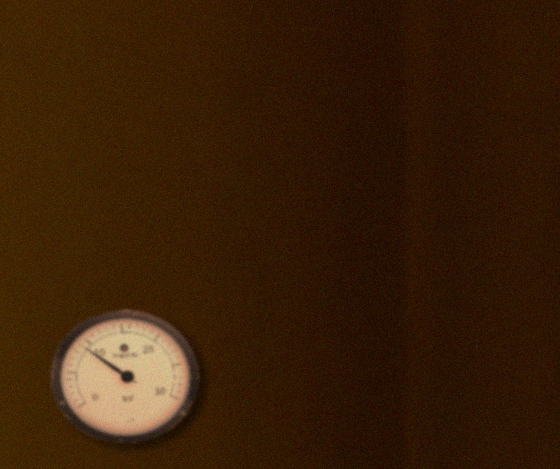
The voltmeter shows 9 kV
